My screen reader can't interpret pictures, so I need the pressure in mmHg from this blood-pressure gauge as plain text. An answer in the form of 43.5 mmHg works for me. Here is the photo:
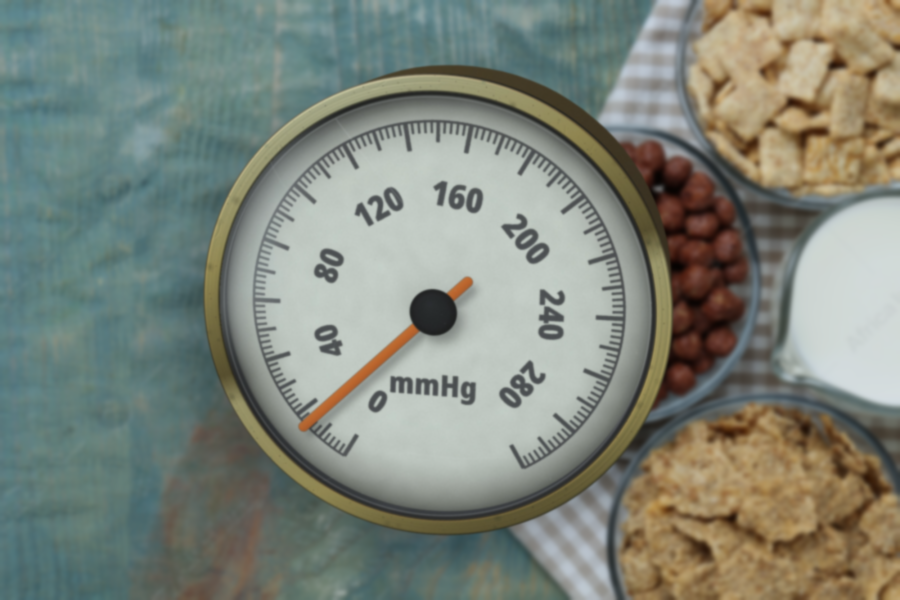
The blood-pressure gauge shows 16 mmHg
